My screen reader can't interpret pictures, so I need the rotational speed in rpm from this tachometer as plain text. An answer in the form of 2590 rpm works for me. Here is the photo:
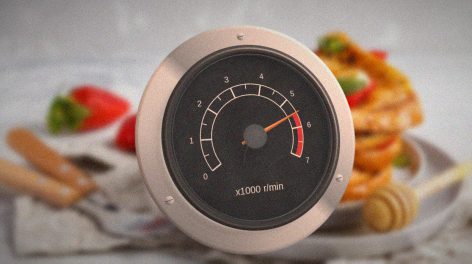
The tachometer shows 5500 rpm
